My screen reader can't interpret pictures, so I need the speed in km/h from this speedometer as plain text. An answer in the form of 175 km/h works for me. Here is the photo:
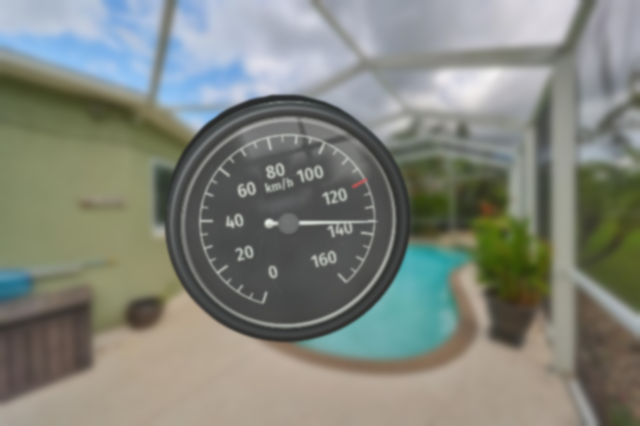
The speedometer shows 135 km/h
